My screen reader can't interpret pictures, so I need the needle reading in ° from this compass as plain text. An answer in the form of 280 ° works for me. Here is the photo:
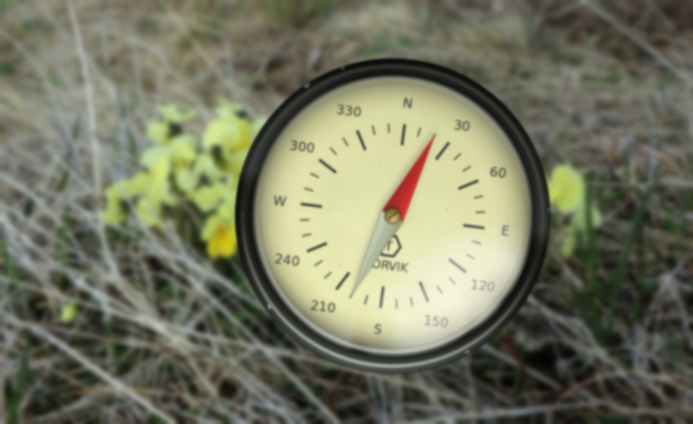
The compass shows 20 °
